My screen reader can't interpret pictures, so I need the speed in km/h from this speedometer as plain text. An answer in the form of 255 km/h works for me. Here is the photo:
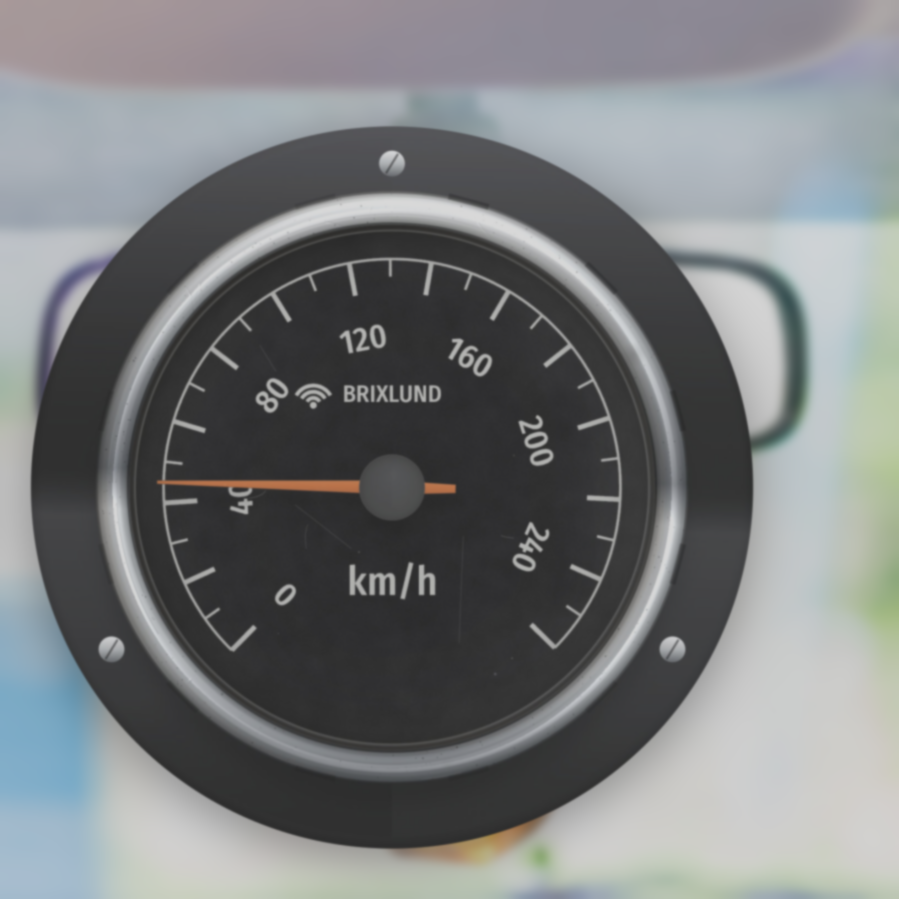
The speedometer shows 45 km/h
